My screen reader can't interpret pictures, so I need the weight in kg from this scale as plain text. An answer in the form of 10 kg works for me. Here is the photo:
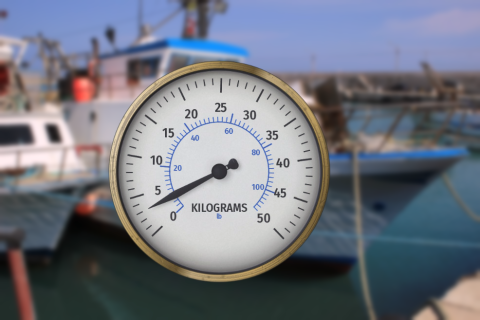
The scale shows 3 kg
